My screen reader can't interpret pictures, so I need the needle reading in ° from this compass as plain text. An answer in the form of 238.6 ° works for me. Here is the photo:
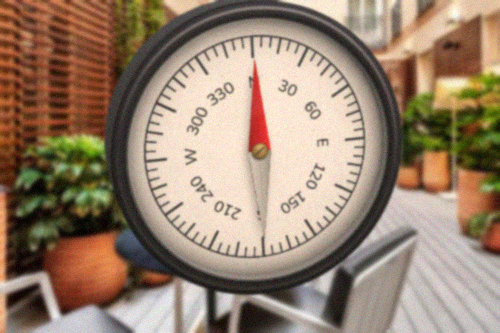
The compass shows 0 °
